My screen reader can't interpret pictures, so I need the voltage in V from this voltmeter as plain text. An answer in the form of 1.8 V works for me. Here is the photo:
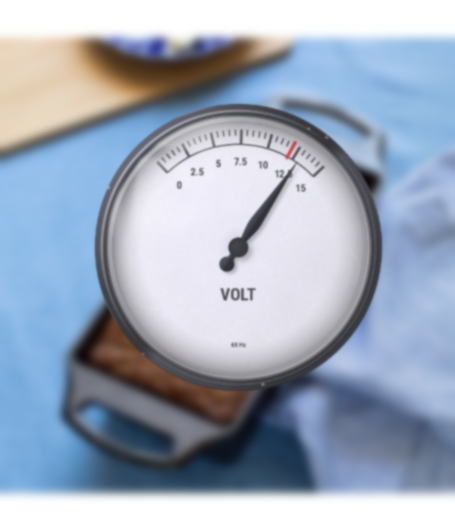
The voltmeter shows 13 V
